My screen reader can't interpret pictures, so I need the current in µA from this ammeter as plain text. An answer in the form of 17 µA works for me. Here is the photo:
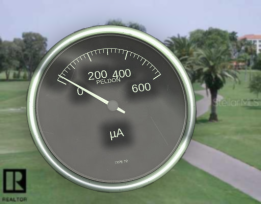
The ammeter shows 20 µA
